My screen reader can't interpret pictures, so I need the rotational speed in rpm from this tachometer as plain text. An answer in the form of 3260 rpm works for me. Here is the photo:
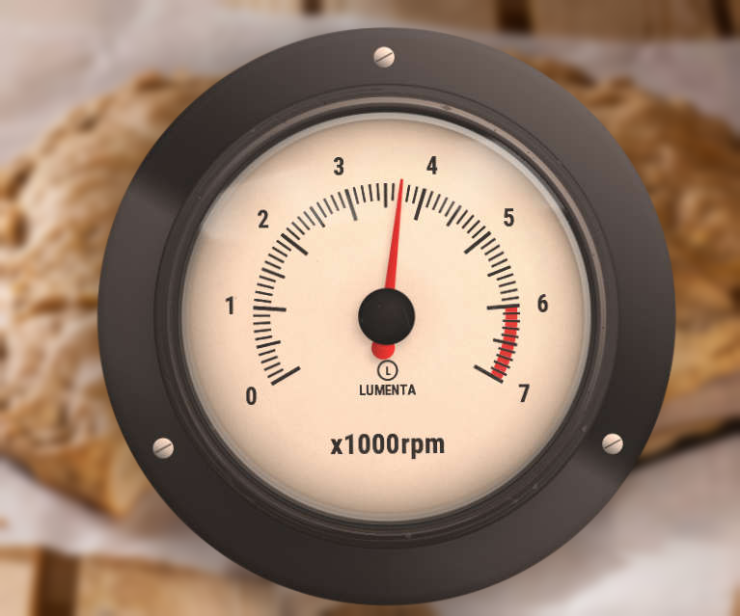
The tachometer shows 3700 rpm
